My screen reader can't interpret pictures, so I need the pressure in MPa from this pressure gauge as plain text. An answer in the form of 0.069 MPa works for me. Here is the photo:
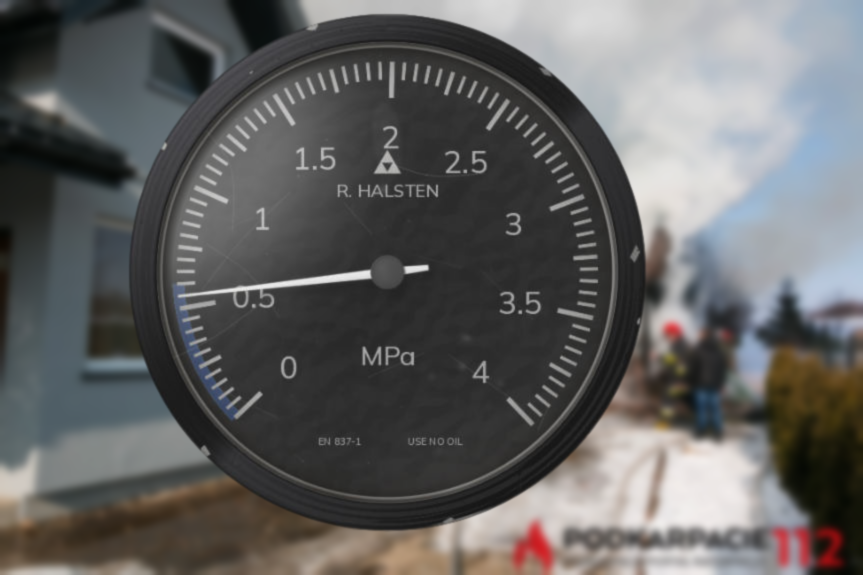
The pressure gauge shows 0.55 MPa
